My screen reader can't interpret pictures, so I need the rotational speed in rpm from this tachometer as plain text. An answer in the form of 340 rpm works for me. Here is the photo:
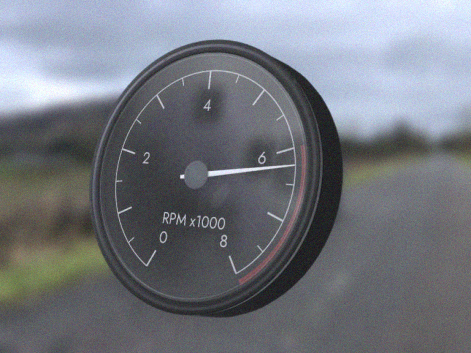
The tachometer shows 6250 rpm
